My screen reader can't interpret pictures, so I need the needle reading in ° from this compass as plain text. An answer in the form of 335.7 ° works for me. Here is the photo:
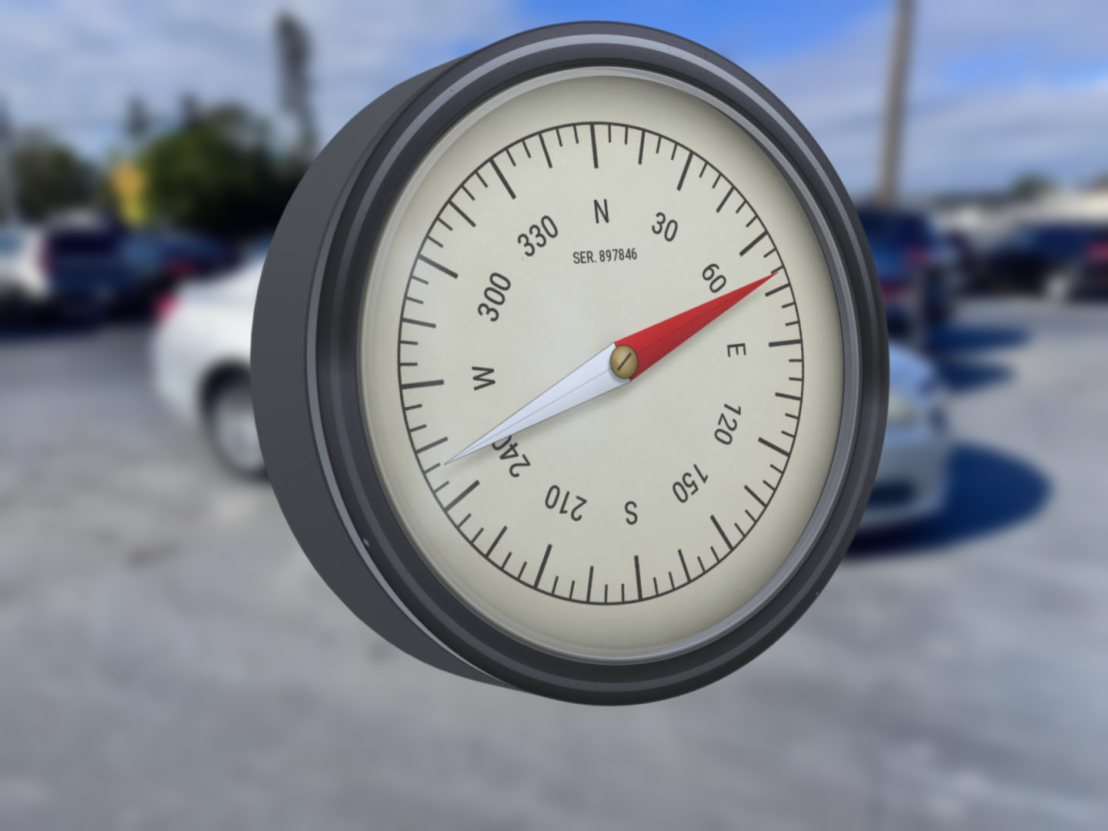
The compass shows 70 °
